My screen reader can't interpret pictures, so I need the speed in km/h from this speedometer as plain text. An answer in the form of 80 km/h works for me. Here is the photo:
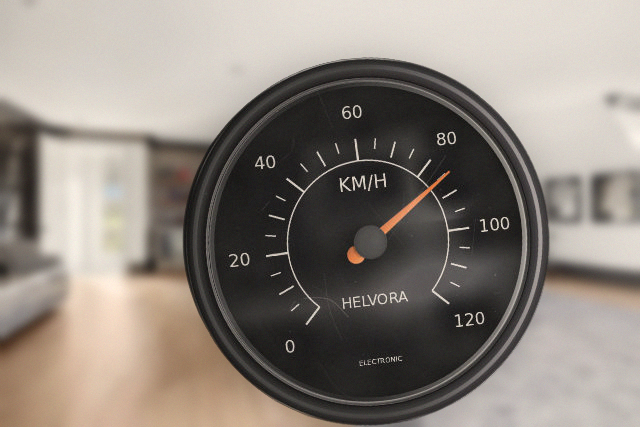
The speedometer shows 85 km/h
